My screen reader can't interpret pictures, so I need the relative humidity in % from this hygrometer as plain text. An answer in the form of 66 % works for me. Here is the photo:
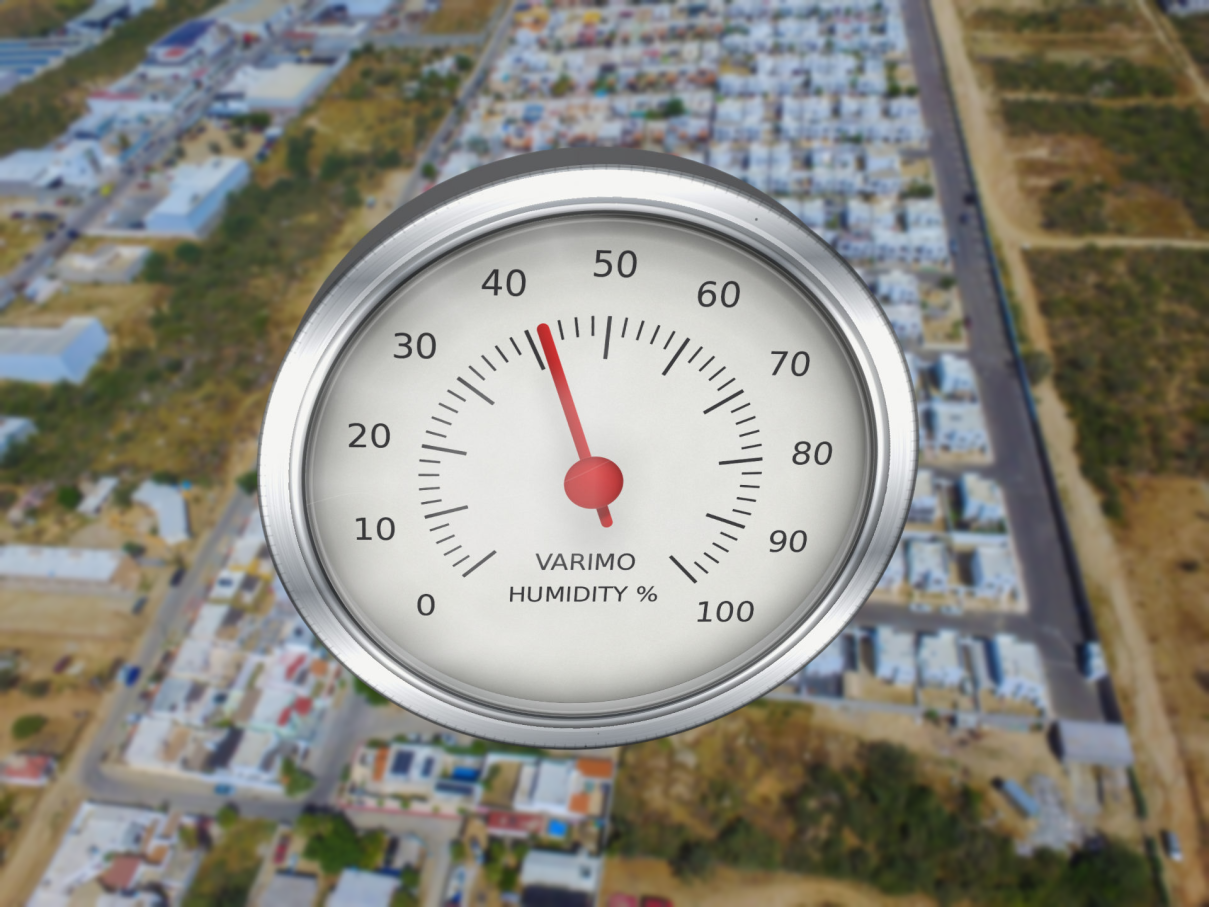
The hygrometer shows 42 %
